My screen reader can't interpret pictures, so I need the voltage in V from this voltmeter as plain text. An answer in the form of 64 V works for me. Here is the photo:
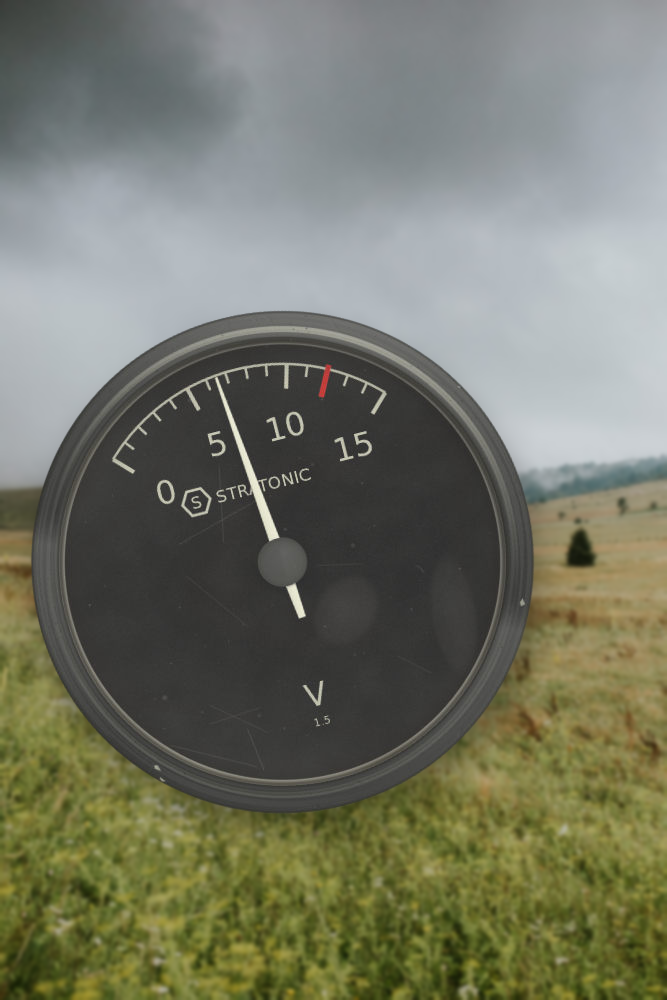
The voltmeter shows 6.5 V
